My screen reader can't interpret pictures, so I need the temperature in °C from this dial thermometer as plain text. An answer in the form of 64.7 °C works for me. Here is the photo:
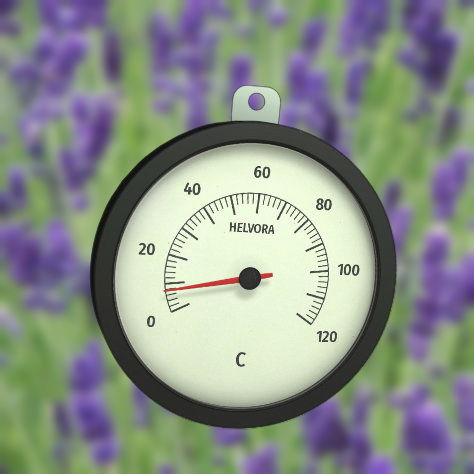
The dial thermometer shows 8 °C
